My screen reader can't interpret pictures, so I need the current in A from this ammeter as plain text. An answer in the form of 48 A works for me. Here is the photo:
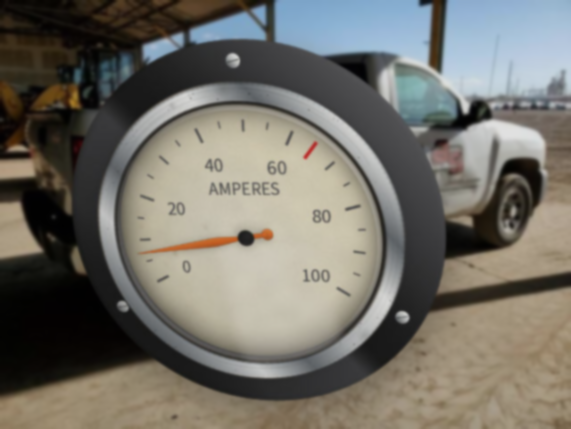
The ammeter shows 7.5 A
